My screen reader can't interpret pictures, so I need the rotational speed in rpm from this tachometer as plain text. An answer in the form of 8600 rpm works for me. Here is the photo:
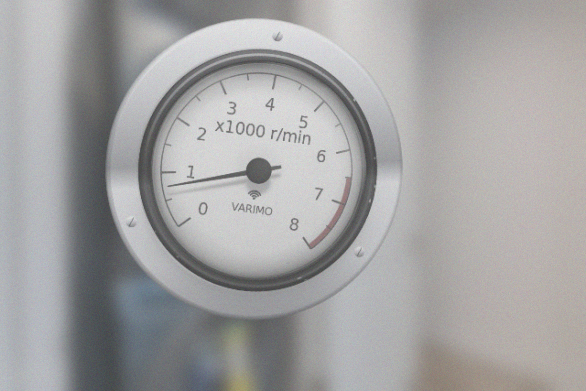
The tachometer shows 750 rpm
